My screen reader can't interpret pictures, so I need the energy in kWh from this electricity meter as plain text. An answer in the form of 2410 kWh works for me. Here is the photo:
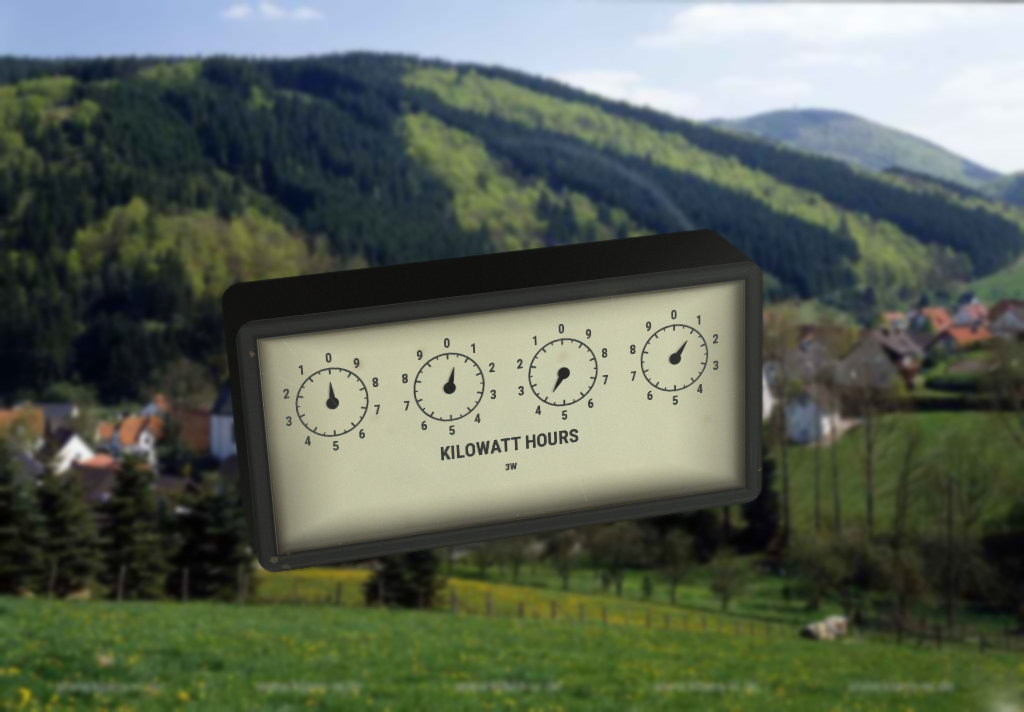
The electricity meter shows 41 kWh
